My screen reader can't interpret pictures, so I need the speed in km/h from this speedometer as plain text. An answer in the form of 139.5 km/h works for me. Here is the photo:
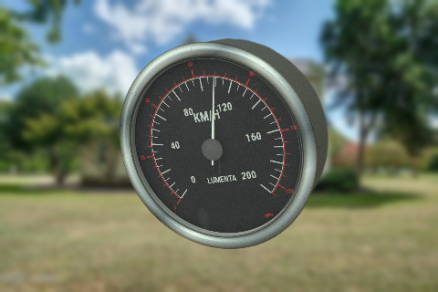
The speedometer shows 110 km/h
